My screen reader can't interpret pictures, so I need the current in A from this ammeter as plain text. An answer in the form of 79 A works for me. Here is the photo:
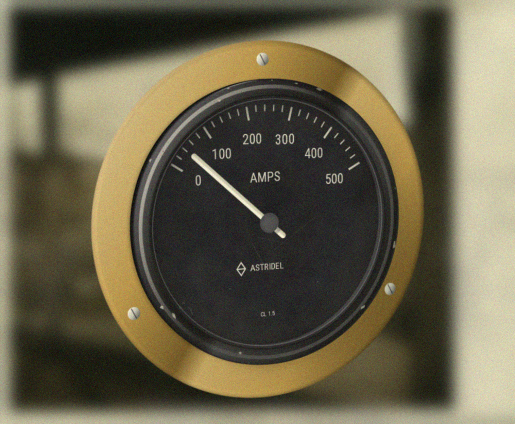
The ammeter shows 40 A
